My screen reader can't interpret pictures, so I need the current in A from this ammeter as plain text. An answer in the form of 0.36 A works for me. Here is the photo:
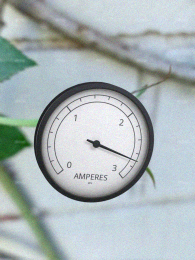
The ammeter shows 2.7 A
